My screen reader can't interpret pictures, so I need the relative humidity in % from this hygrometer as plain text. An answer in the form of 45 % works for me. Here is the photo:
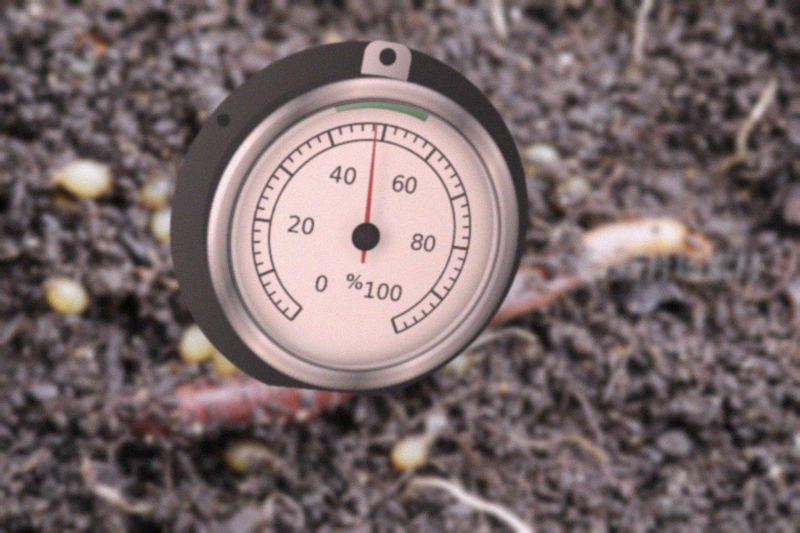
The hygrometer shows 48 %
